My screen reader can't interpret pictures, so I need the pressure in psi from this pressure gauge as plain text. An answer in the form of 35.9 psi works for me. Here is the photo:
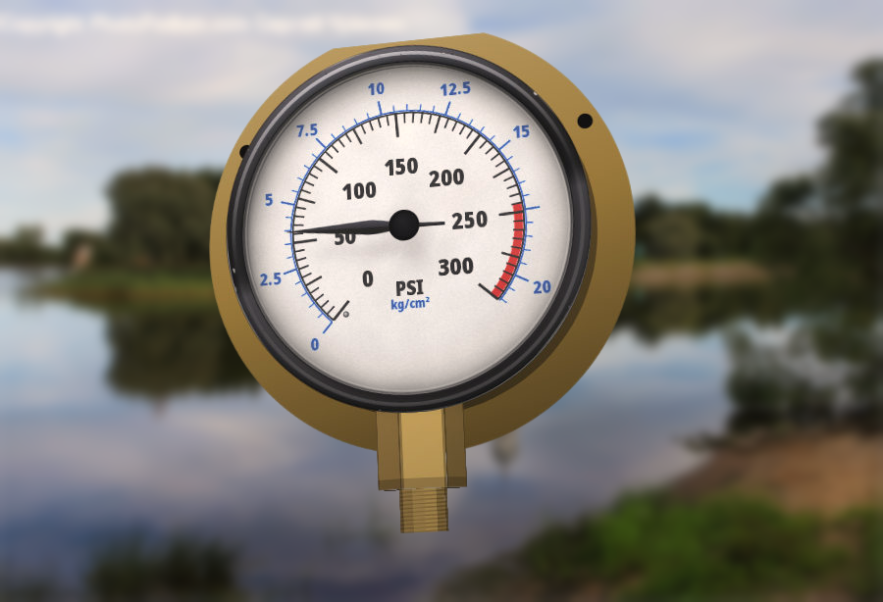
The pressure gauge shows 55 psi
